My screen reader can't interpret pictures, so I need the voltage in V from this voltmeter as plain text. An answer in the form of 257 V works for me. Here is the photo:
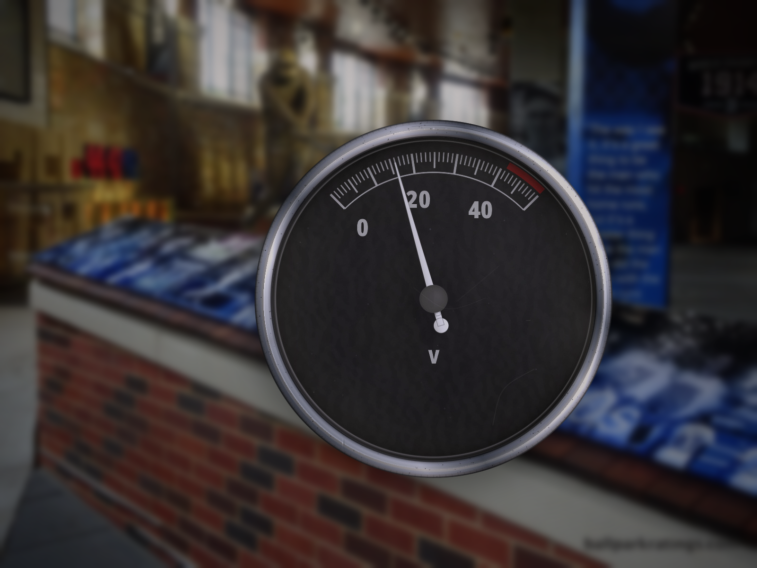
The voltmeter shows 16 V
